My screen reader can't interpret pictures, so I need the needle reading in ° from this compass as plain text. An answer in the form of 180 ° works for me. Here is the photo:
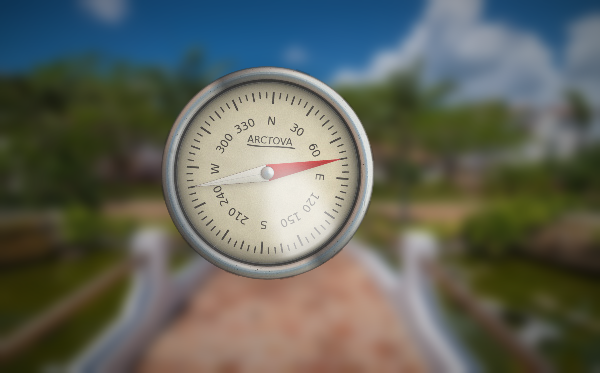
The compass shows 75 °
